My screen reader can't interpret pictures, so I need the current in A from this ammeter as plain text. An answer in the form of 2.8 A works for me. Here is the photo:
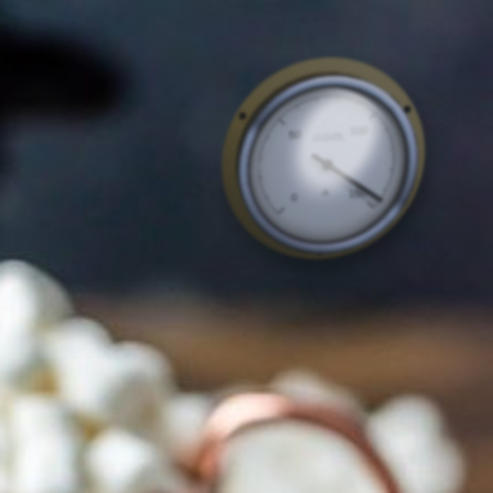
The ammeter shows 145 A
